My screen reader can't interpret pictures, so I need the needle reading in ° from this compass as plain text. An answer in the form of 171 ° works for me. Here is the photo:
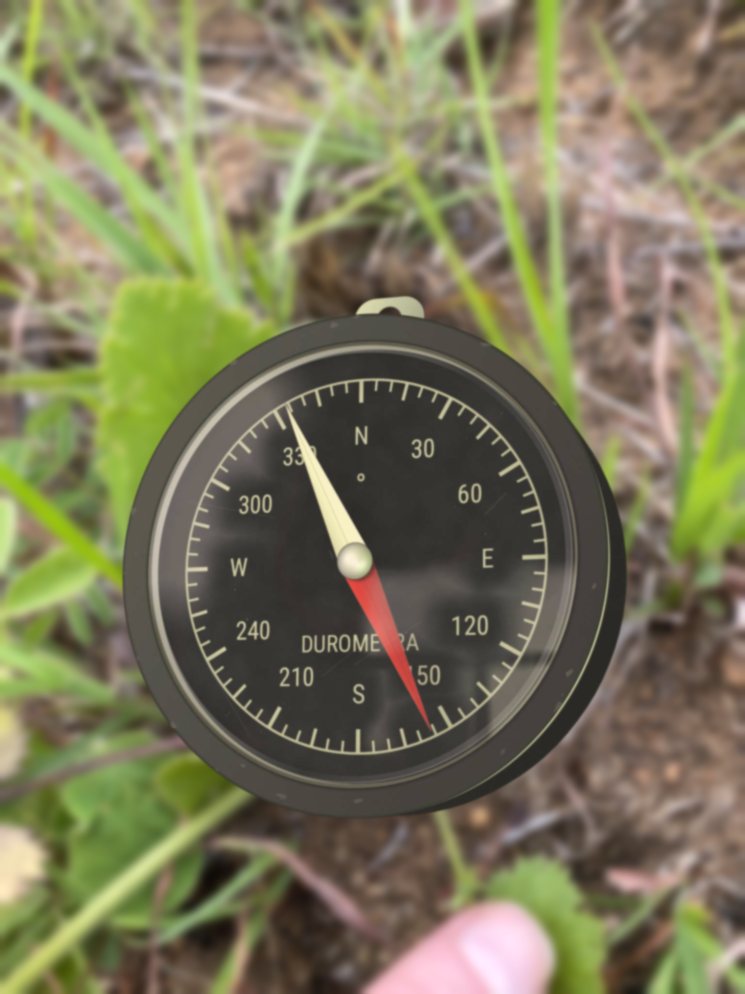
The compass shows 155 °
